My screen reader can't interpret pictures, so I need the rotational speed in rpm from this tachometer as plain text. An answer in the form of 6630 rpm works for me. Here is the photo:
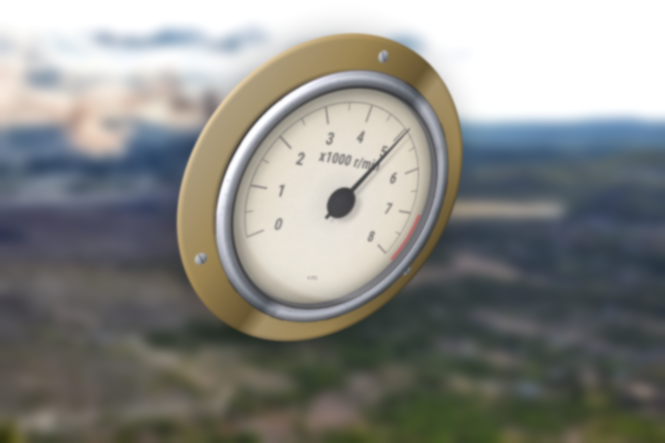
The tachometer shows 5000 rpm
